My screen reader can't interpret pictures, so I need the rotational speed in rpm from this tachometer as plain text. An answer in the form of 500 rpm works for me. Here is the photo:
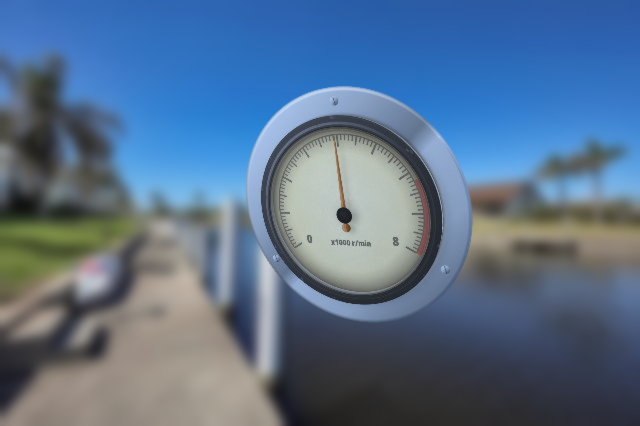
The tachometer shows 4000 rpm
